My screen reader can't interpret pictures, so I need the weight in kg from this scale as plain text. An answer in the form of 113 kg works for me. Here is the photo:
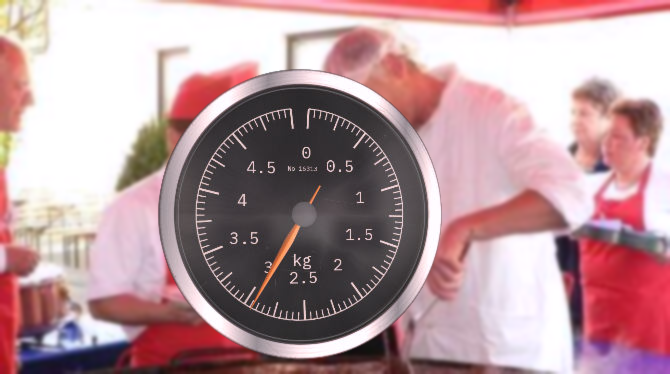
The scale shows 2.95 kg
